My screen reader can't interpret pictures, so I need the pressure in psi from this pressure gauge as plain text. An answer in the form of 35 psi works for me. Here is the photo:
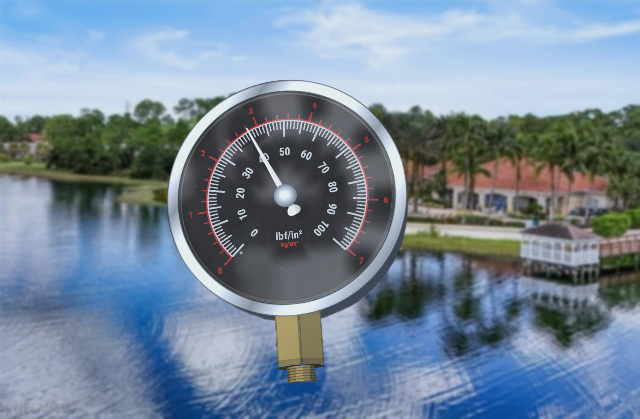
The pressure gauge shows 40 psi
